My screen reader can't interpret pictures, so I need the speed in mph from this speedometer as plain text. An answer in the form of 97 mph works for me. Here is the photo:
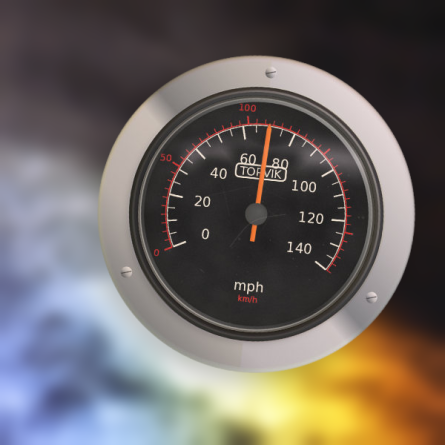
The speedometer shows 70 mph
